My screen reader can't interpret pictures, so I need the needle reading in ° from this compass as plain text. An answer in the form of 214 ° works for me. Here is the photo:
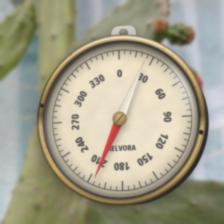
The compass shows 205 °
